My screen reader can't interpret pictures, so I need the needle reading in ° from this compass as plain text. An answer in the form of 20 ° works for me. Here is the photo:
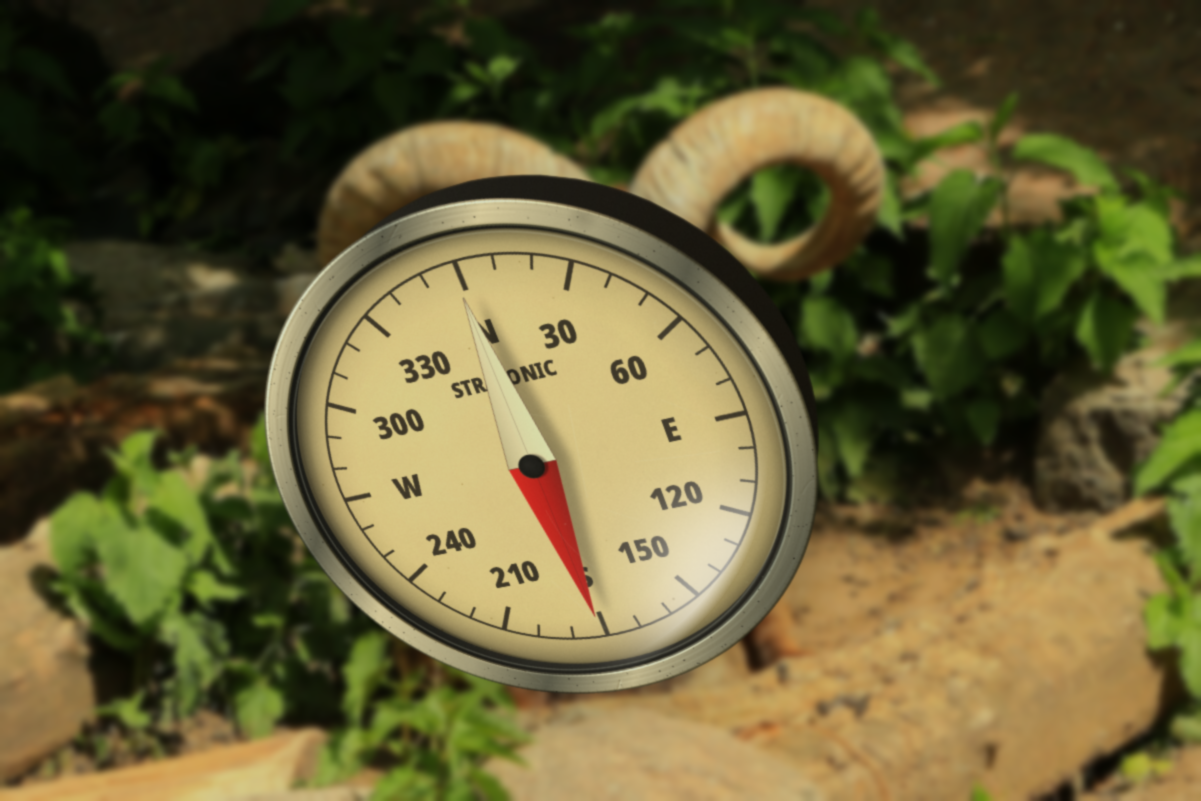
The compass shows 180 °
